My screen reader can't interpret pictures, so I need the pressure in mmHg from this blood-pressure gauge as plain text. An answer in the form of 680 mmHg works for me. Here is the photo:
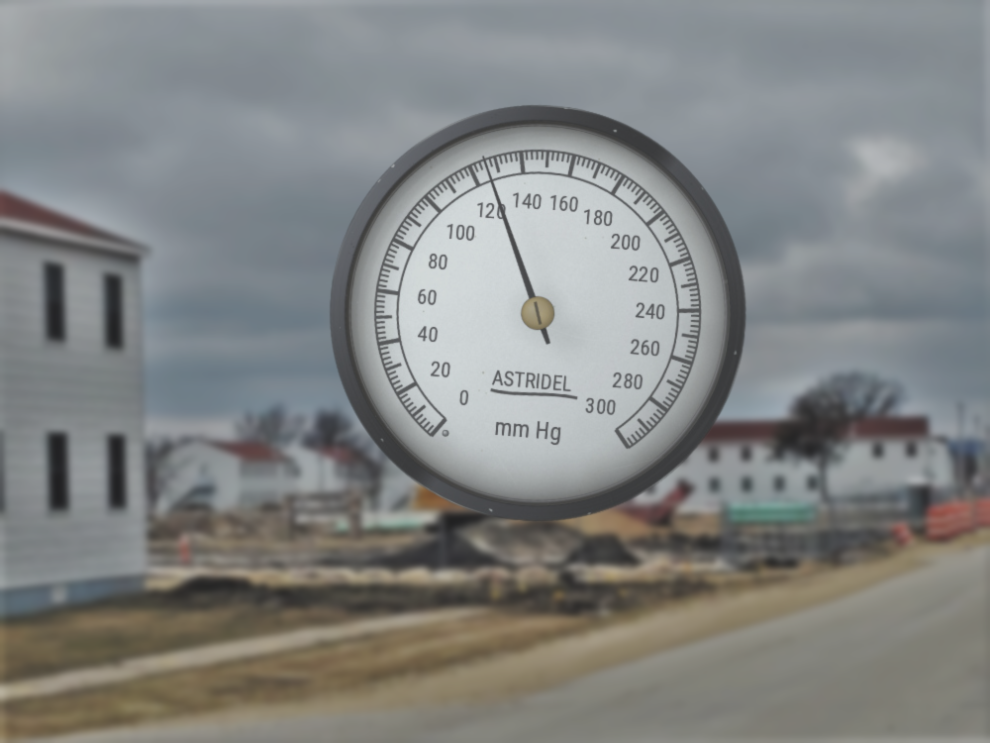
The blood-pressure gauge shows 126 mmHg
